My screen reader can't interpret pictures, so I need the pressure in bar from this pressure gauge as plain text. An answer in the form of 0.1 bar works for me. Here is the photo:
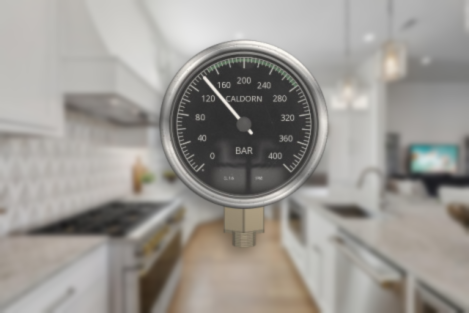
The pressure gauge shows 140 bar
